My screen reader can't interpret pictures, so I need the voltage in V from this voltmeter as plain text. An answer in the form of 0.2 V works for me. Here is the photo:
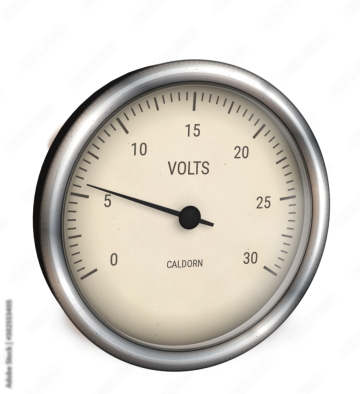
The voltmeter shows 5.75 V
